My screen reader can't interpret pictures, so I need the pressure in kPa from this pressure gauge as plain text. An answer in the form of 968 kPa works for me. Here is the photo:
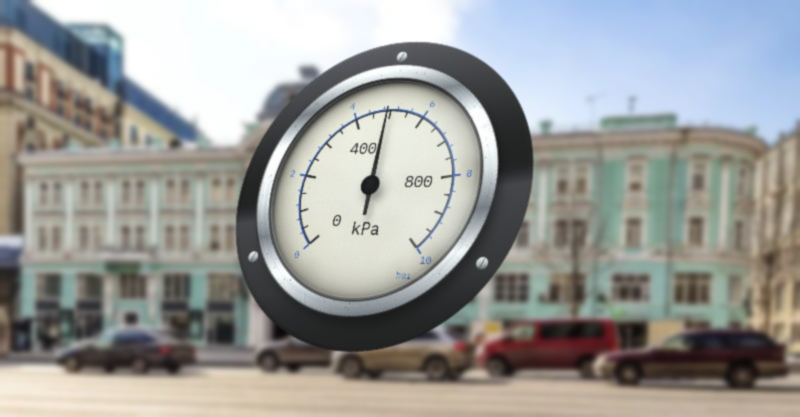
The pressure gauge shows 500 kPa
